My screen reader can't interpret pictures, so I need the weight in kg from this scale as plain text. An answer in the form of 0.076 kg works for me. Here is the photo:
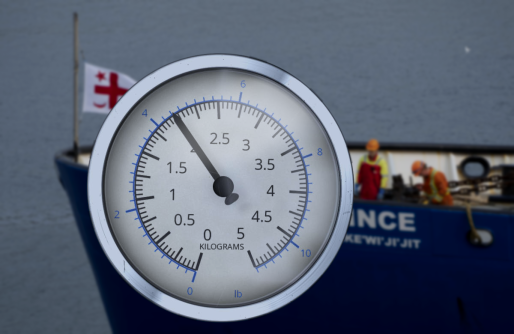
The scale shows 2 kg
